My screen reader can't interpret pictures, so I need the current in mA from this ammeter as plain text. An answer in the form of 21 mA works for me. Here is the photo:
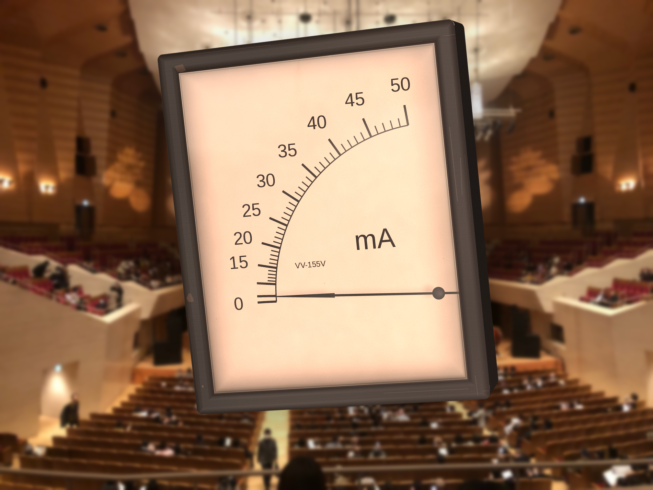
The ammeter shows 5 mA
